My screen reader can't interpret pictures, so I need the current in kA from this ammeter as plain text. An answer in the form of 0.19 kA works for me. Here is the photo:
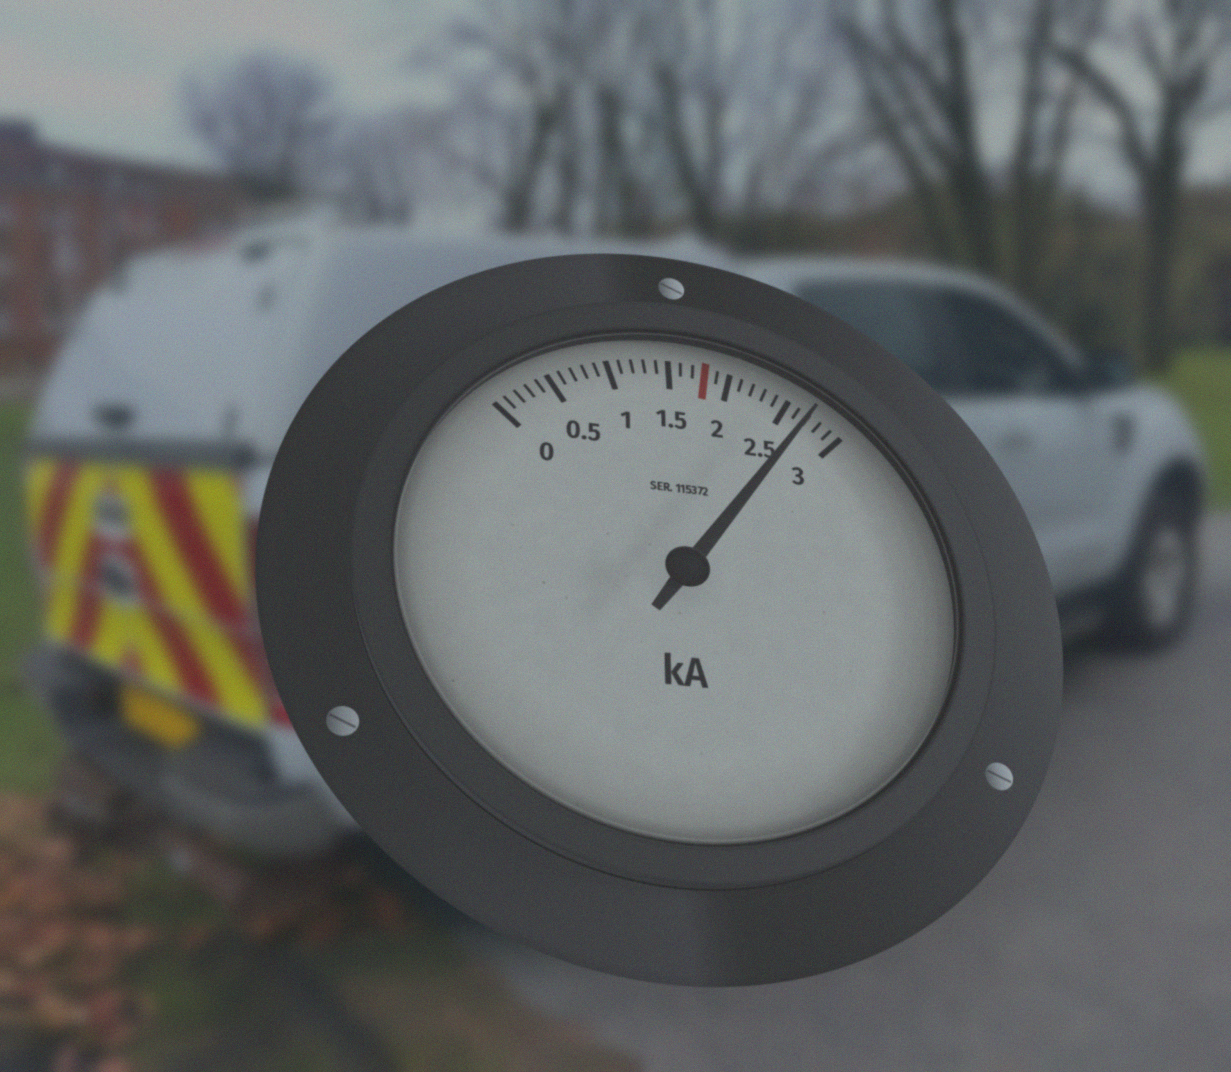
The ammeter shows 2.7 kA
